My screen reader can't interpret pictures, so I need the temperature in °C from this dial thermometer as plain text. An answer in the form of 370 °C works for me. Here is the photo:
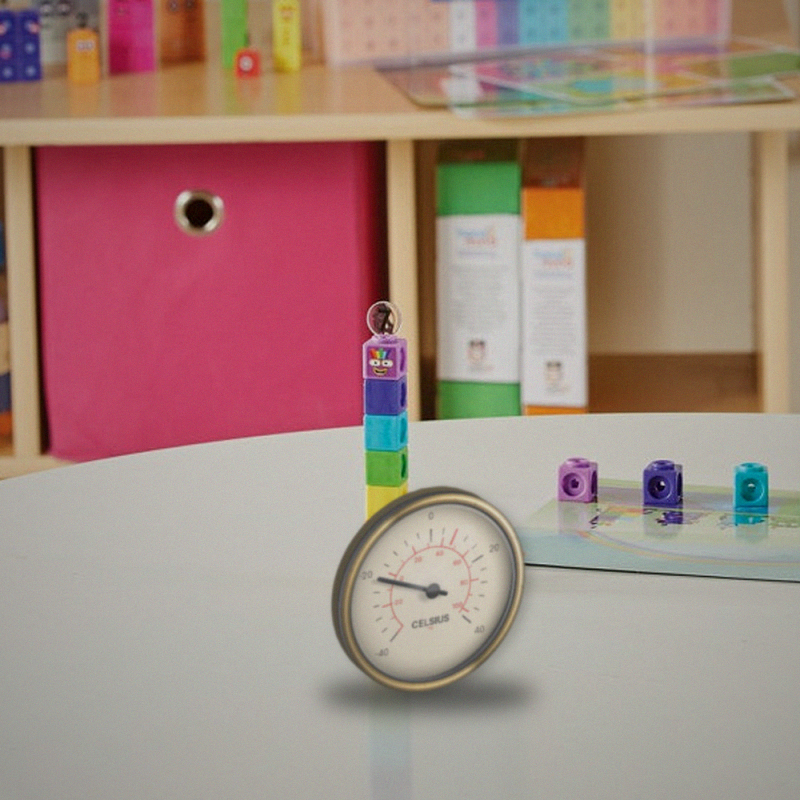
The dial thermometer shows -20 °C
